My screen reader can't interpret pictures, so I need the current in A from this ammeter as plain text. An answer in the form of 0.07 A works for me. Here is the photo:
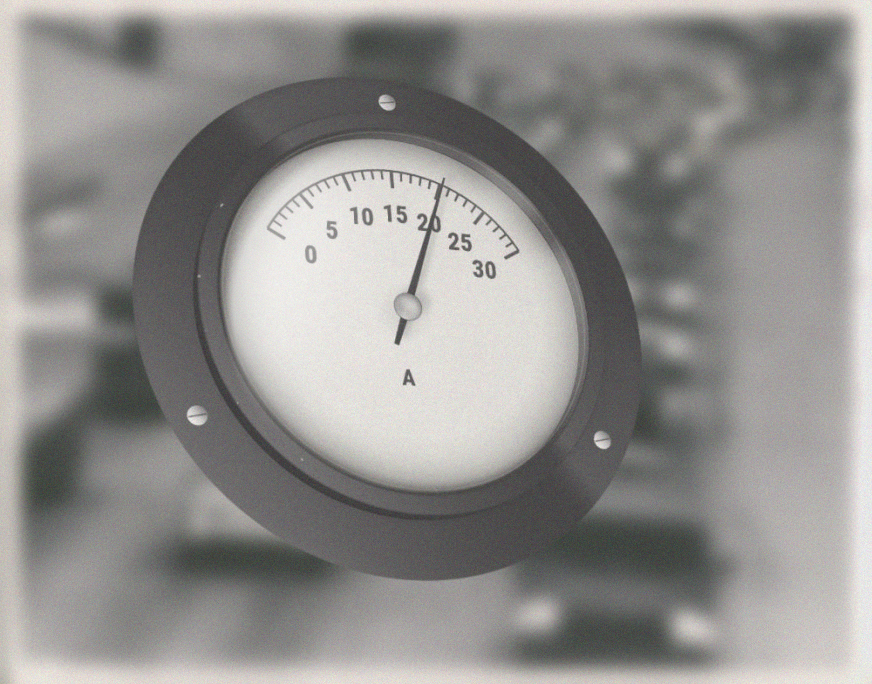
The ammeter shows 20 A
